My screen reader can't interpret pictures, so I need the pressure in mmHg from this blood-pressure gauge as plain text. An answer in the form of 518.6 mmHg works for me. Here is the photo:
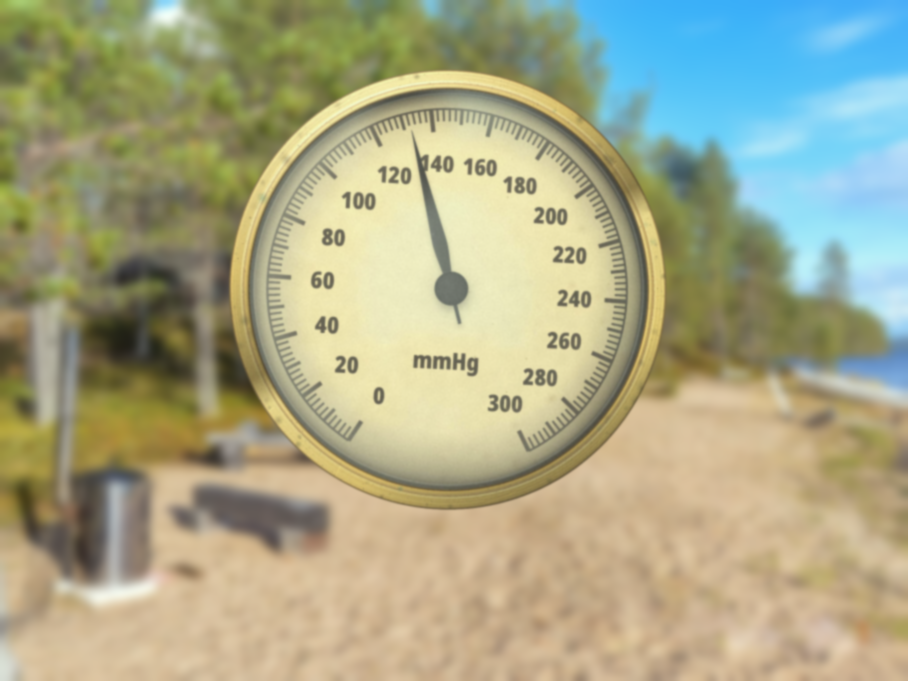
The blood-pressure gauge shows 132 mmHg
